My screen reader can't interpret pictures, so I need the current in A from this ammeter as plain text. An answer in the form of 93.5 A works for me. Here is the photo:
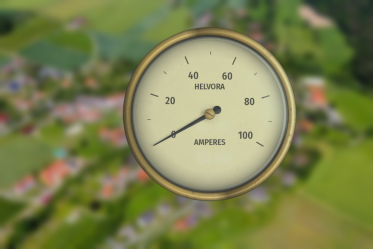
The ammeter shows 0 A
